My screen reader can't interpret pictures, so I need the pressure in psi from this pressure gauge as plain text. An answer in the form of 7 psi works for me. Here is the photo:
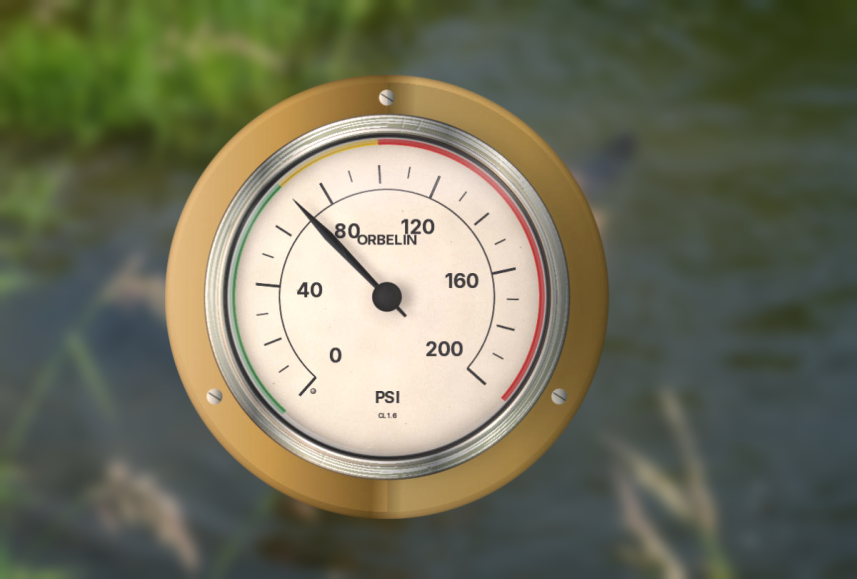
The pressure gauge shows 70 psi
